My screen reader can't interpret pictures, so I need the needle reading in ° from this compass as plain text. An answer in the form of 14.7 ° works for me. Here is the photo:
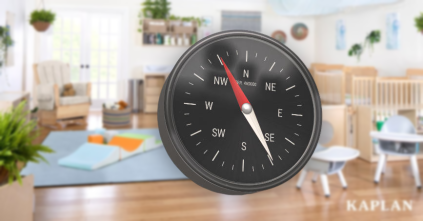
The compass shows 330 °
